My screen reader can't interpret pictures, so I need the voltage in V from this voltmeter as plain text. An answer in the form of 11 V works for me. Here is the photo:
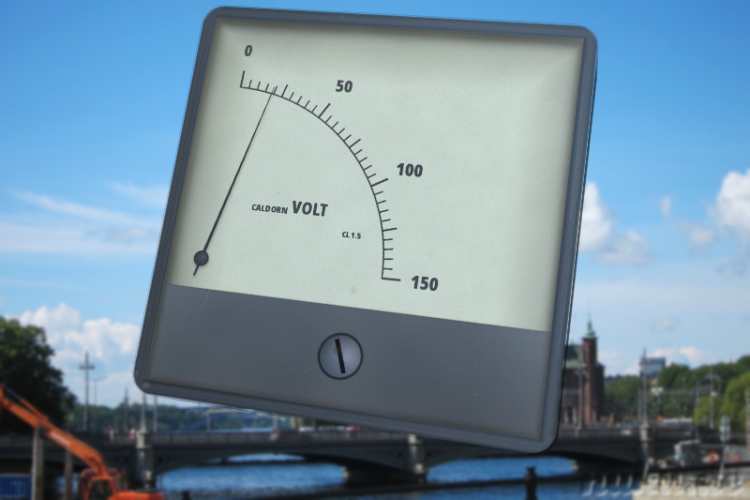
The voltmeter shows 20 V
